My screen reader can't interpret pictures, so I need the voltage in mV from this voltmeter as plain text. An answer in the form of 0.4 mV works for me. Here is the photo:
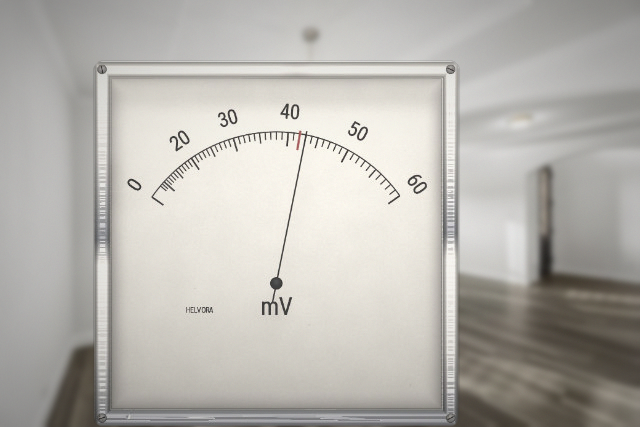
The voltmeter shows 43 mV
